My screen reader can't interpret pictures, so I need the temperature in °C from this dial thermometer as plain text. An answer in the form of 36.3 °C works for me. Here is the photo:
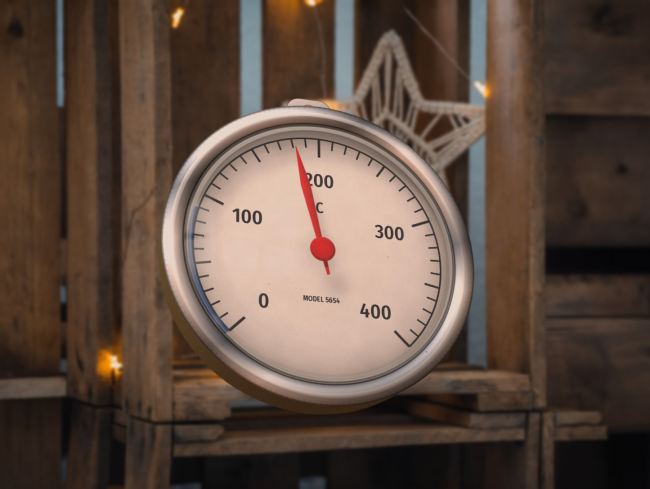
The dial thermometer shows 180 °C
